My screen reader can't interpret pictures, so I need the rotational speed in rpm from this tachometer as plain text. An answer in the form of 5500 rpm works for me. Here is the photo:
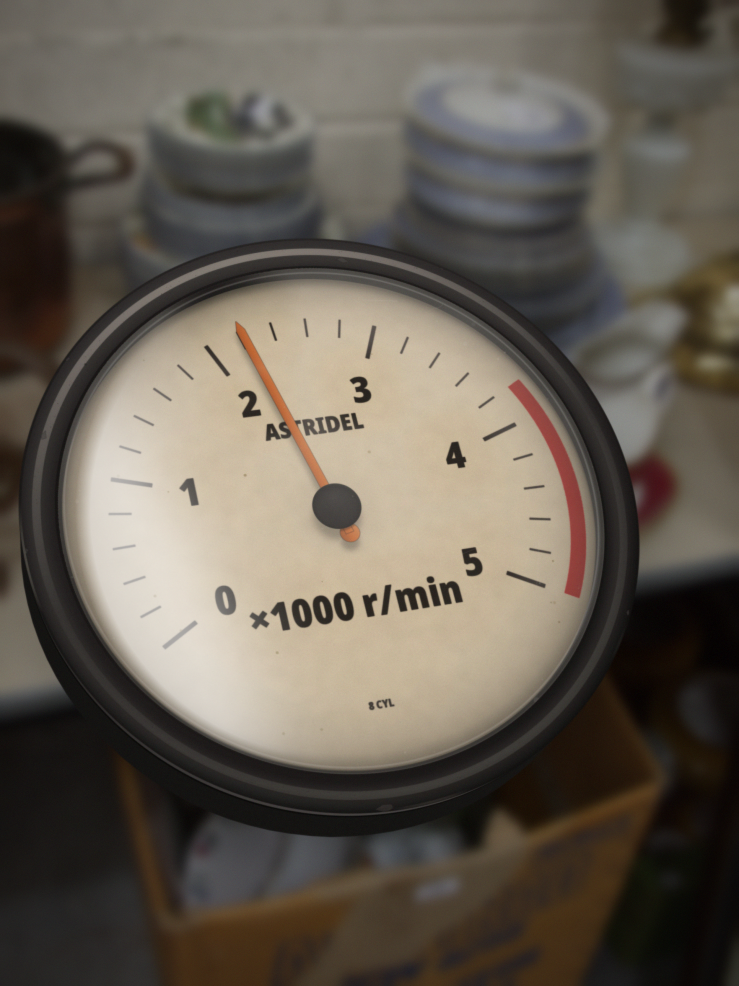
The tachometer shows 2200 rpm
